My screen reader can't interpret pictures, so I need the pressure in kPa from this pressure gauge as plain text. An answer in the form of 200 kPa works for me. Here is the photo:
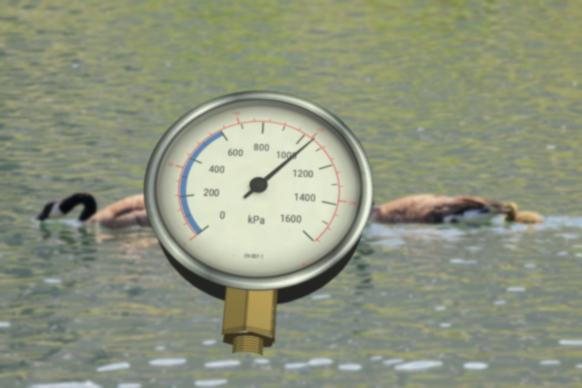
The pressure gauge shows 1050 kPa
